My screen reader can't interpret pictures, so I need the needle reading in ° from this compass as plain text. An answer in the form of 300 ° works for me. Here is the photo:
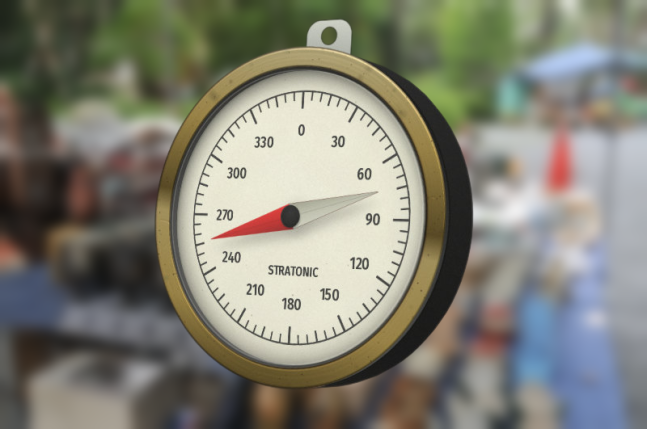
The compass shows 255 °
